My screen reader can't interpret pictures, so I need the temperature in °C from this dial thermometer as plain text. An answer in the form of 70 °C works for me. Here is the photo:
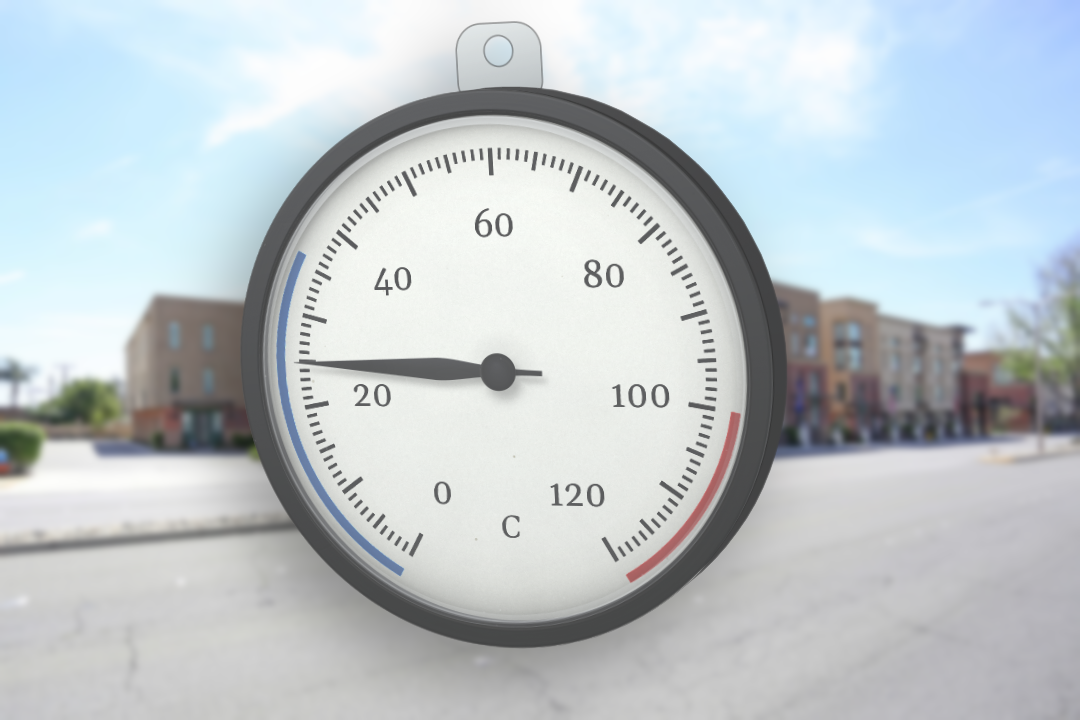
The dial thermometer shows 25 °C
